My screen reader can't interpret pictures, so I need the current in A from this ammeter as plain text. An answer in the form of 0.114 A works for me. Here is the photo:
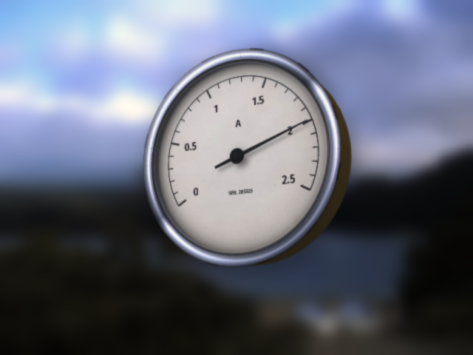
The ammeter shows 2 A
